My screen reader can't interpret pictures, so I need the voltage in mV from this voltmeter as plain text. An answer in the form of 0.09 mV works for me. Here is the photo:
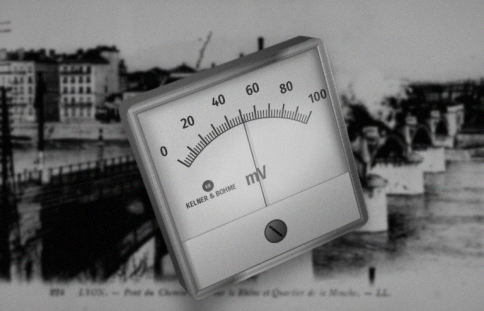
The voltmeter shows 50 mV
